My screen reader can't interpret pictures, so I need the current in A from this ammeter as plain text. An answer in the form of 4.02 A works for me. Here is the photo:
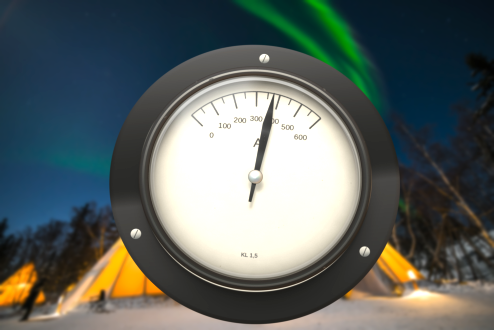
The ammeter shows 375 A
